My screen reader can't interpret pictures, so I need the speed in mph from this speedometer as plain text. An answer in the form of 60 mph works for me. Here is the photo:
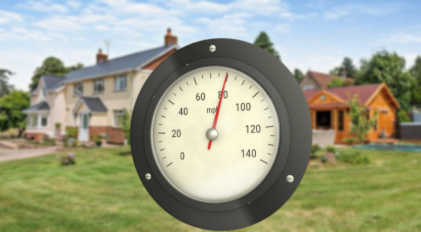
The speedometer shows 80 mph
